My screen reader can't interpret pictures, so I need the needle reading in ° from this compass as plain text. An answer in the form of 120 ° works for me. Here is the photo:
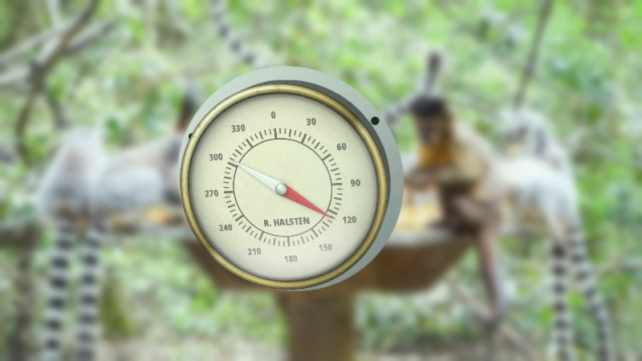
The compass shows 125 °
